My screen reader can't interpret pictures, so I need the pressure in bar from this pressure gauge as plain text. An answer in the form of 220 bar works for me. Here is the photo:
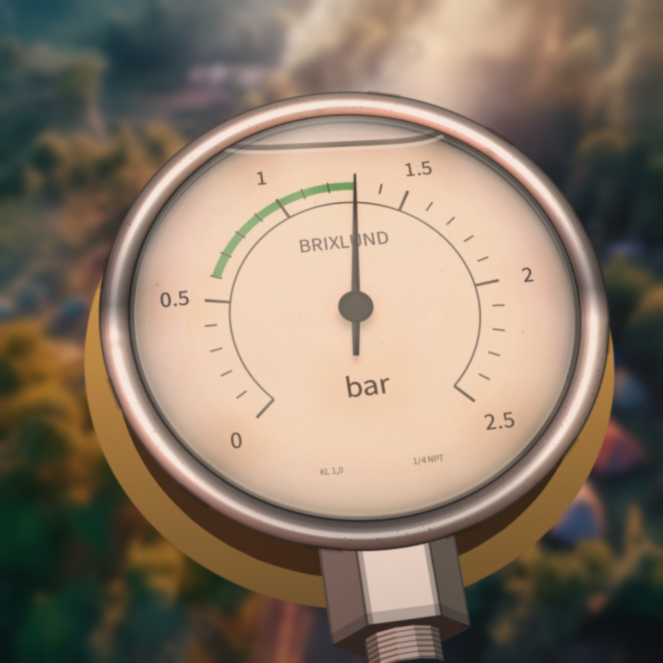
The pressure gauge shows 1.3 bar
